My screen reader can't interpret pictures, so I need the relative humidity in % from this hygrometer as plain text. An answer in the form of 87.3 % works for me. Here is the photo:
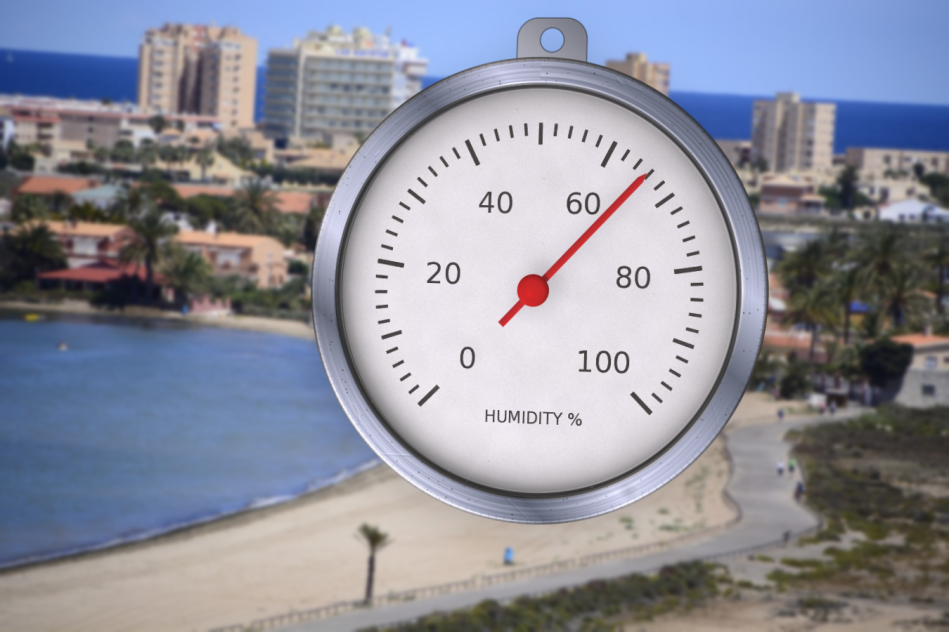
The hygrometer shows 66 %
